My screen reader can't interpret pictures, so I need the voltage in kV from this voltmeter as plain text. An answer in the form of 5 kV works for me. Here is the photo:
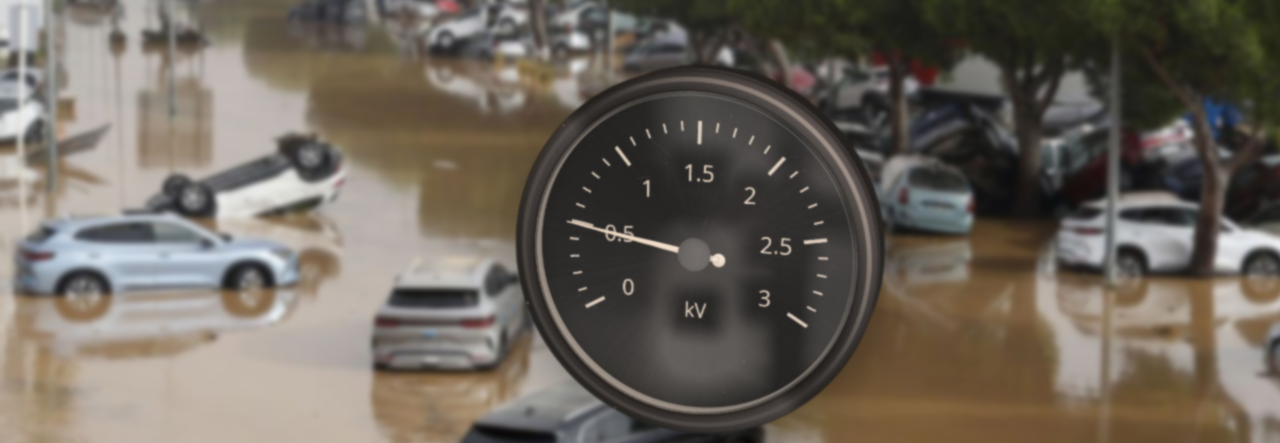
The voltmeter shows 0.5 kV
